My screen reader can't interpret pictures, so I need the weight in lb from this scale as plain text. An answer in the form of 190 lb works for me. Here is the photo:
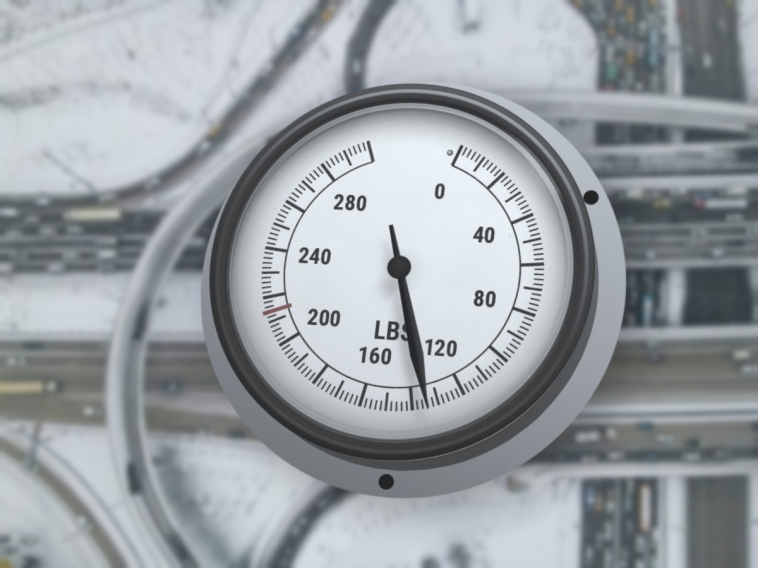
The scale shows 134 lb
